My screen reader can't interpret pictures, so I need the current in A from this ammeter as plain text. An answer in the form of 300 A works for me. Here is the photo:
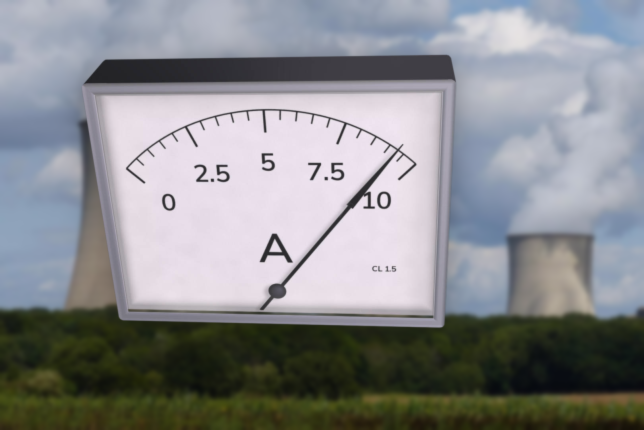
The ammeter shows 9.25 A
